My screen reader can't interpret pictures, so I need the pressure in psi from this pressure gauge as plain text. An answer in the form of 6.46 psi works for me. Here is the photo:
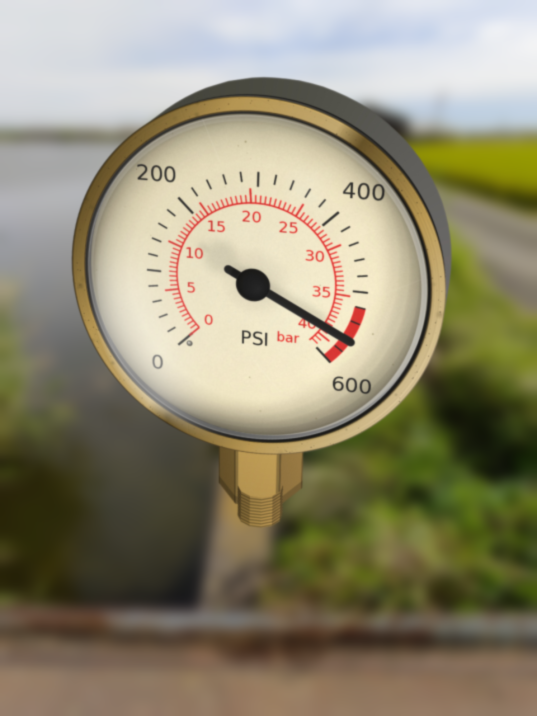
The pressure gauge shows 560 psi
